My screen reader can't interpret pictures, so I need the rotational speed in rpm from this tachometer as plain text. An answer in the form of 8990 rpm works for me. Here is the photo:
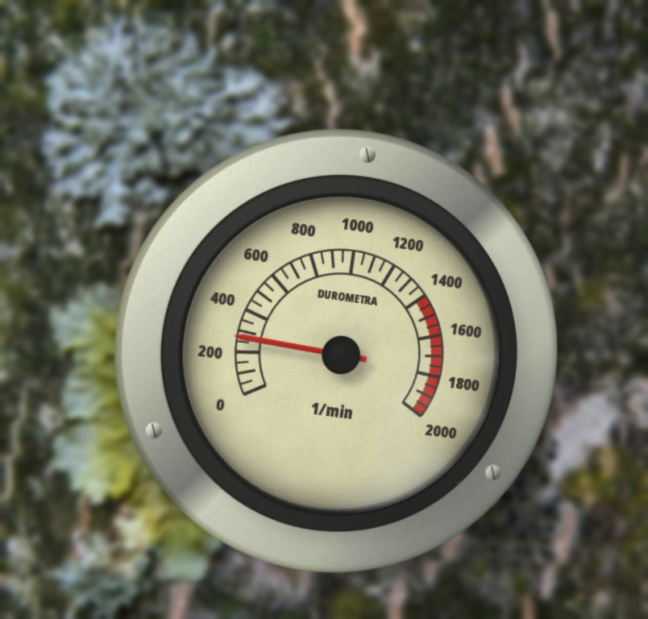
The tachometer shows 275 rpm
